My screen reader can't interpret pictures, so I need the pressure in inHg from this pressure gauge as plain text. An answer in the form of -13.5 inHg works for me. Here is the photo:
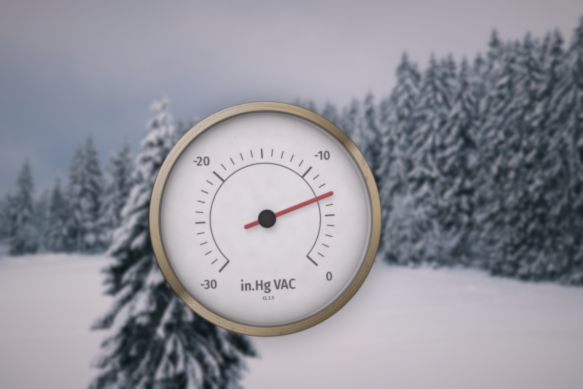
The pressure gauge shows -7 inHg
